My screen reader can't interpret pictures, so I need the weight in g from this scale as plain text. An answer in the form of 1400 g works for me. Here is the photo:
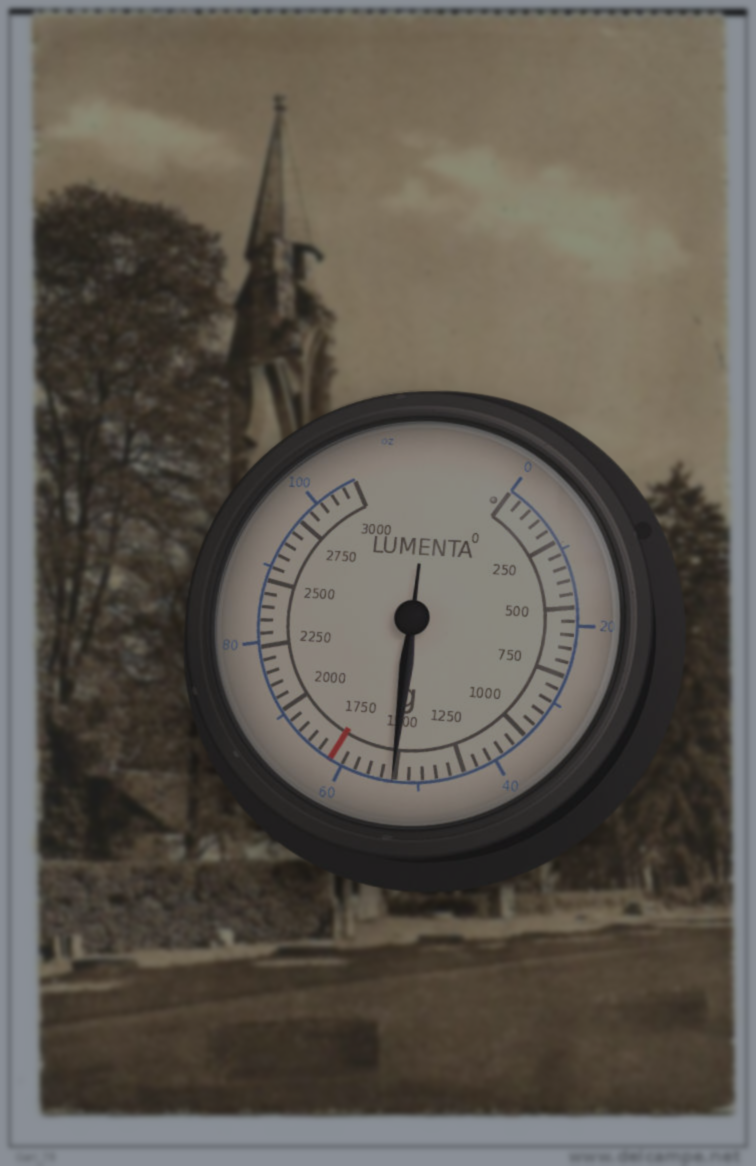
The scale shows 1500 g
